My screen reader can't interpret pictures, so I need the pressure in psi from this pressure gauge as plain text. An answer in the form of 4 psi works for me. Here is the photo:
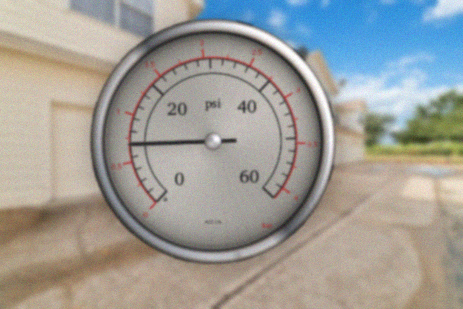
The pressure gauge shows 10 psi
